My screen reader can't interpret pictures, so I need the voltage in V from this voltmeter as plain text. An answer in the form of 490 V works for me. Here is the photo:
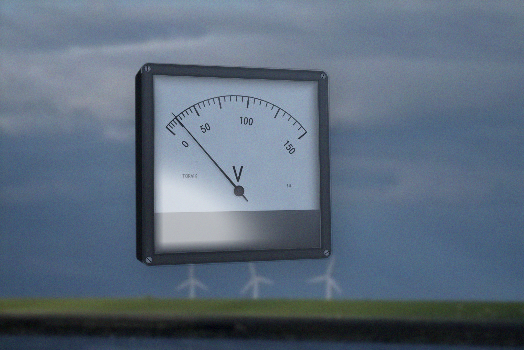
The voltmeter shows 25 V
